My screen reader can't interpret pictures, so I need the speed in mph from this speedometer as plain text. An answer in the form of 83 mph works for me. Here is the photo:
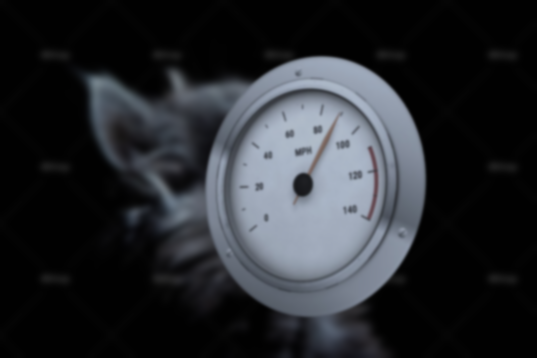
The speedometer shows 90 mph
